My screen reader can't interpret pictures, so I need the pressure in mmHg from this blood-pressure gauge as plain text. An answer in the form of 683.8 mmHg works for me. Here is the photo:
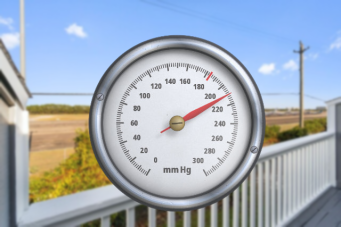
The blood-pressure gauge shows 210 mmHg
